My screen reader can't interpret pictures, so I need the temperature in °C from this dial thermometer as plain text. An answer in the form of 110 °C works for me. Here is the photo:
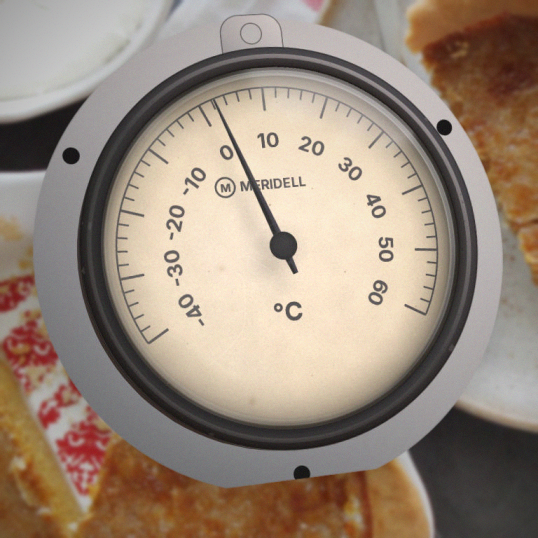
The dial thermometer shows 2 °C
